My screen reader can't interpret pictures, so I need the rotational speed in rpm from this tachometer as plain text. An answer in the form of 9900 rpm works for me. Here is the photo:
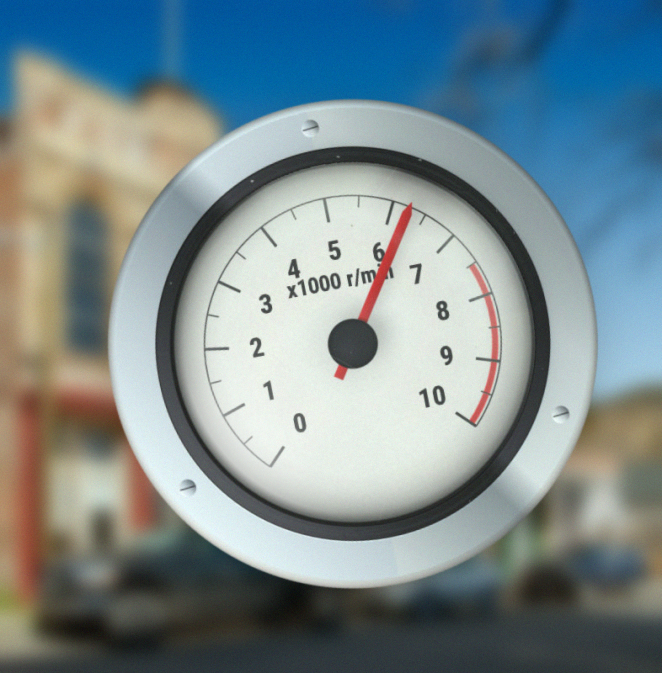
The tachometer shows 6250 rpm
